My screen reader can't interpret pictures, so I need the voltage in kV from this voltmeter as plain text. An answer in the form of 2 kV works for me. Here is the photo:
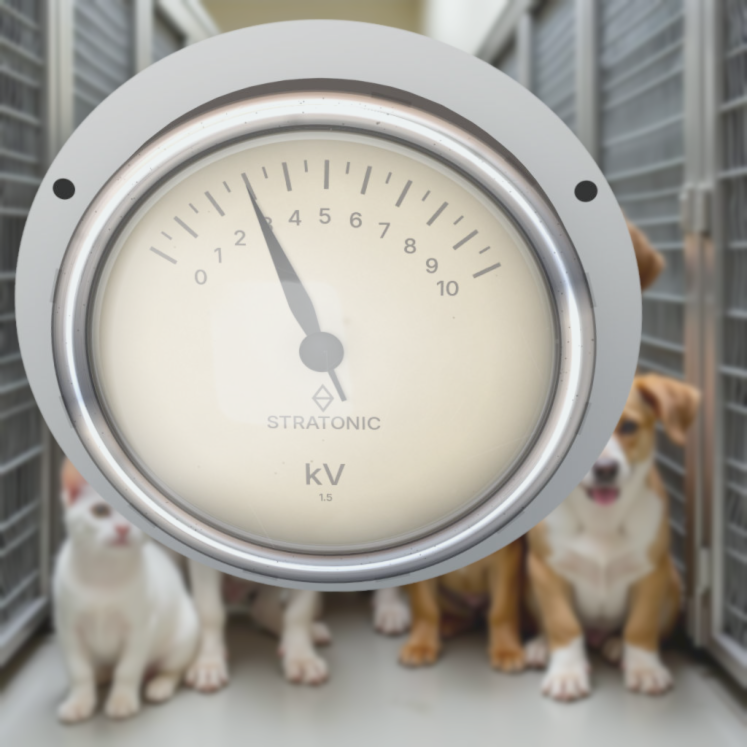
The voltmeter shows 3 kV
